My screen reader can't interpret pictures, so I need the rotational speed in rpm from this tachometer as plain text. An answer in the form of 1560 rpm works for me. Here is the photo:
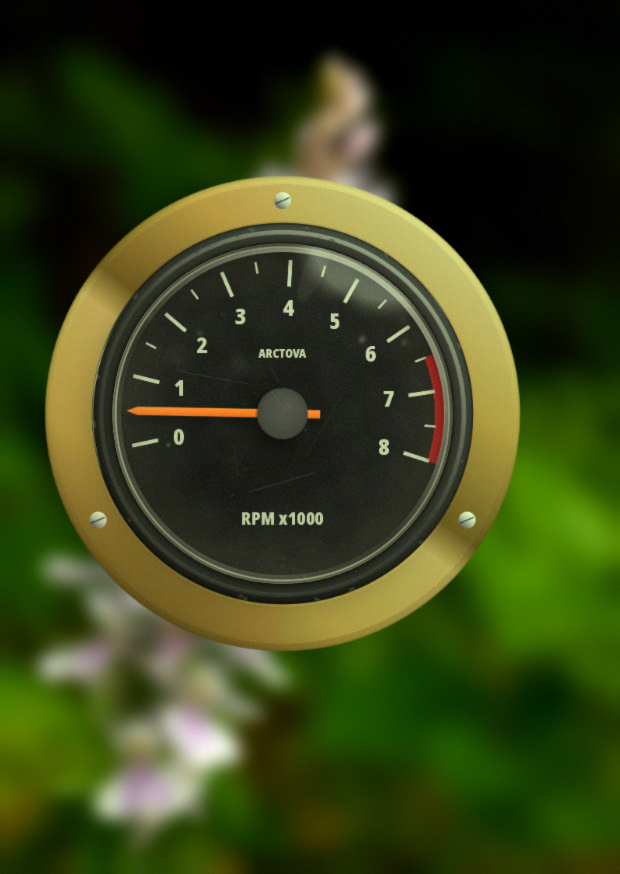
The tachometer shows 500 rpm
